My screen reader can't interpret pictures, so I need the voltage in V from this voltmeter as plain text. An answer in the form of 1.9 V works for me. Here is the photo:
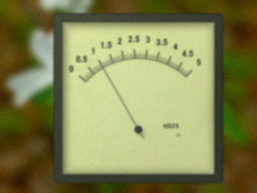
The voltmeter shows 1 V
